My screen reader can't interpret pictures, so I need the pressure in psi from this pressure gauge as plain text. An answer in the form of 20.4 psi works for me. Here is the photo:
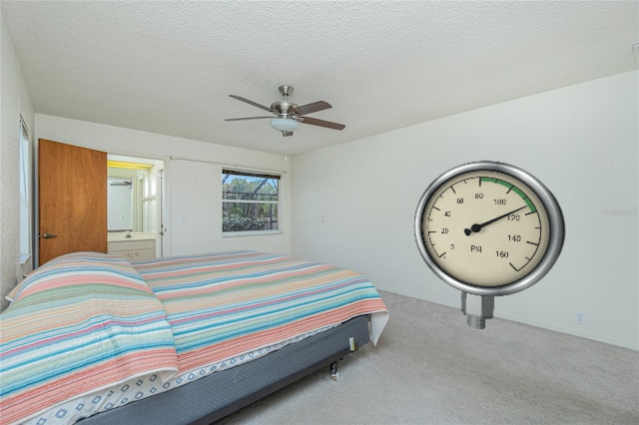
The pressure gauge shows 115 psi
